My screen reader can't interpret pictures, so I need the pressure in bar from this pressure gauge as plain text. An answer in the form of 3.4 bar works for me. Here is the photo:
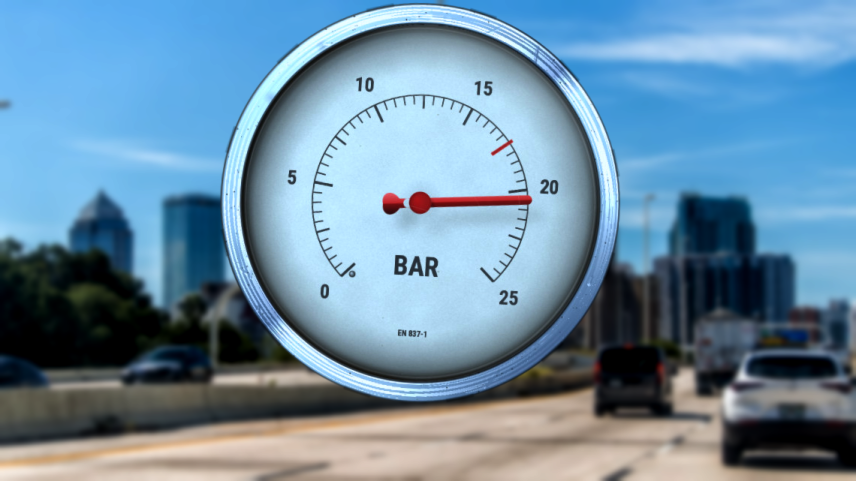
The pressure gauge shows 20.5 bar
